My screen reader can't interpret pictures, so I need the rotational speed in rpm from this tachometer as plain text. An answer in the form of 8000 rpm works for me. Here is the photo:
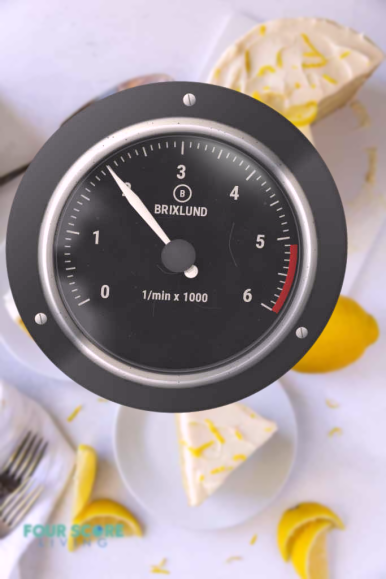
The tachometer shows 2000 rpm
